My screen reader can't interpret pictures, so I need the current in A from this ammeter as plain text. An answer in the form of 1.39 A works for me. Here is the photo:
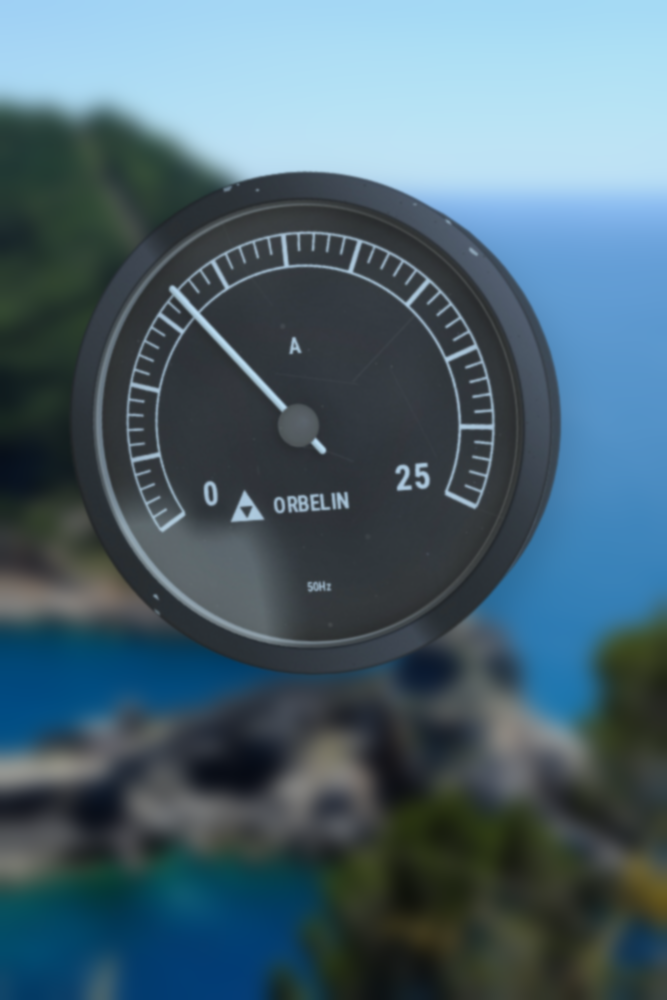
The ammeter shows 8.5 A
